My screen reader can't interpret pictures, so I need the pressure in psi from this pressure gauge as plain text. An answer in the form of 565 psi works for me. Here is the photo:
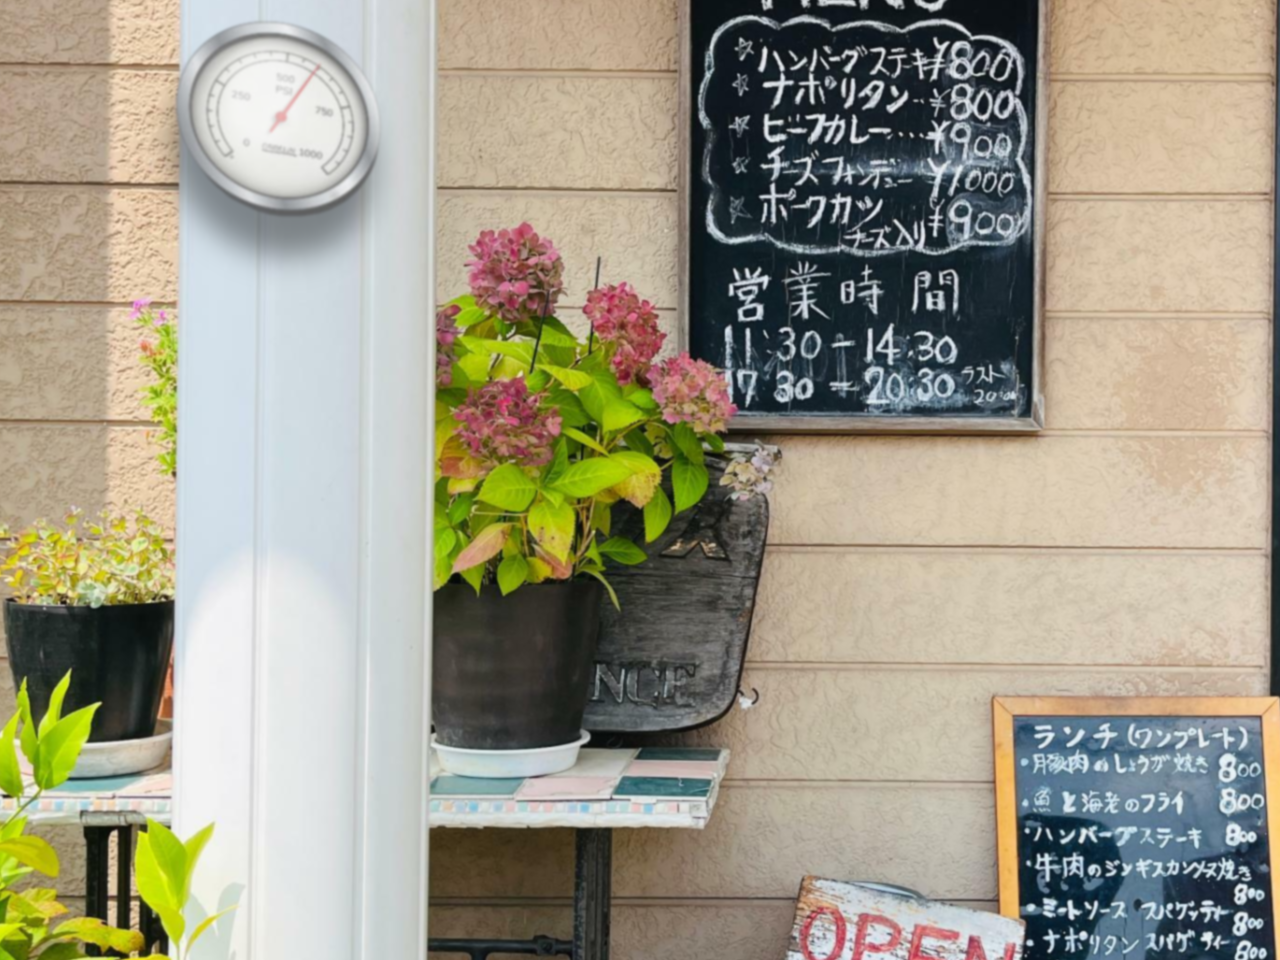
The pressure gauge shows 600 psi
